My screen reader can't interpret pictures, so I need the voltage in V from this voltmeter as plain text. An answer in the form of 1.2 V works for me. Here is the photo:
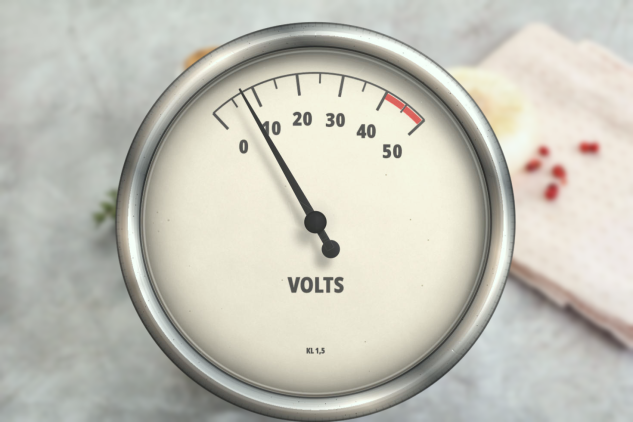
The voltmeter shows 7.5 V
